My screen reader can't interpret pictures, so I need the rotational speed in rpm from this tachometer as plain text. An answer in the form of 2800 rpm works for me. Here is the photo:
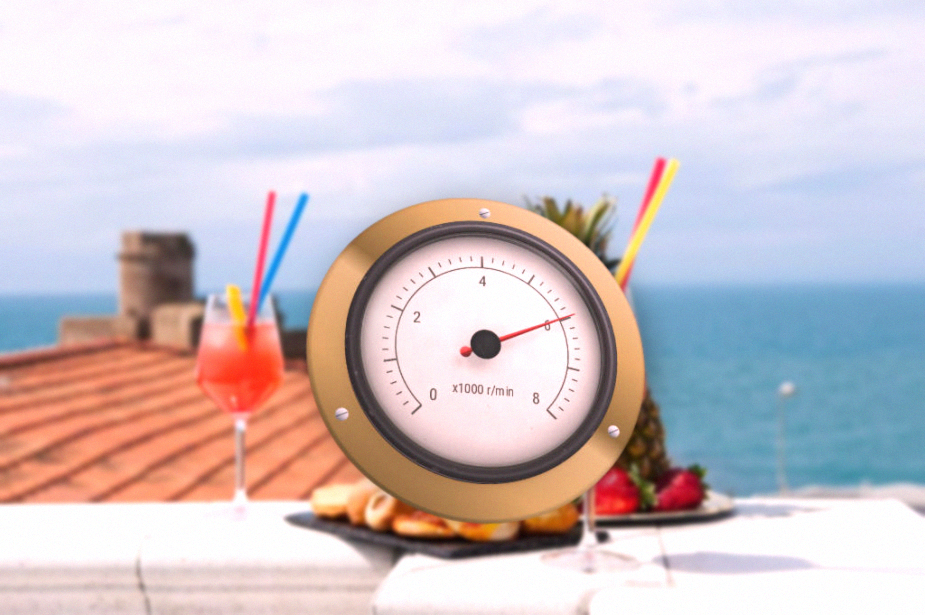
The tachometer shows 6000 rpm
